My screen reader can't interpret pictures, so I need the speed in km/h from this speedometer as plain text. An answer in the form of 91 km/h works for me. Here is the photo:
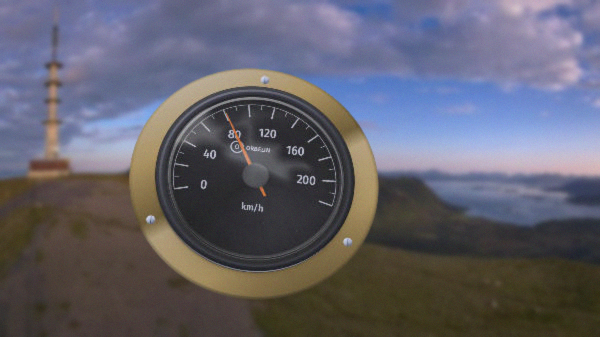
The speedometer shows 80 km/h
